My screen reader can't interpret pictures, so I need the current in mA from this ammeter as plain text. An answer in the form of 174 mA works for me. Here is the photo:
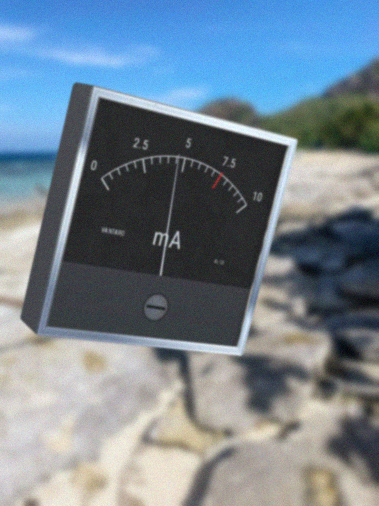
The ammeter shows 4.5 mA
